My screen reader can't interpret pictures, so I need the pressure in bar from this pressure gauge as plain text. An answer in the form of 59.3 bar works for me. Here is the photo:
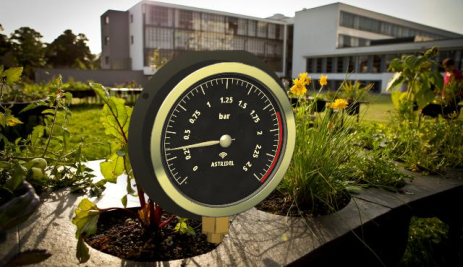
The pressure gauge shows 0.35 bar
